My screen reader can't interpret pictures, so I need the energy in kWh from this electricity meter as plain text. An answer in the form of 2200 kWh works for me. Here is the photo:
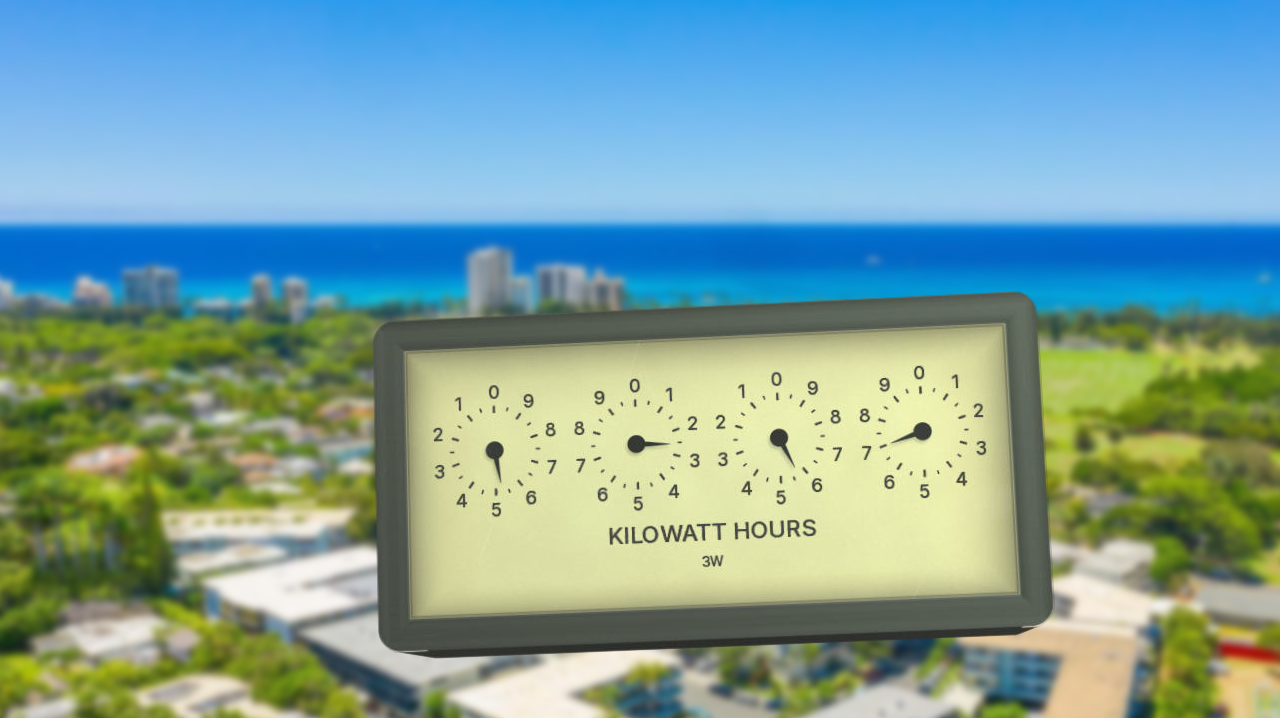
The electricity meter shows 5257 kWh
